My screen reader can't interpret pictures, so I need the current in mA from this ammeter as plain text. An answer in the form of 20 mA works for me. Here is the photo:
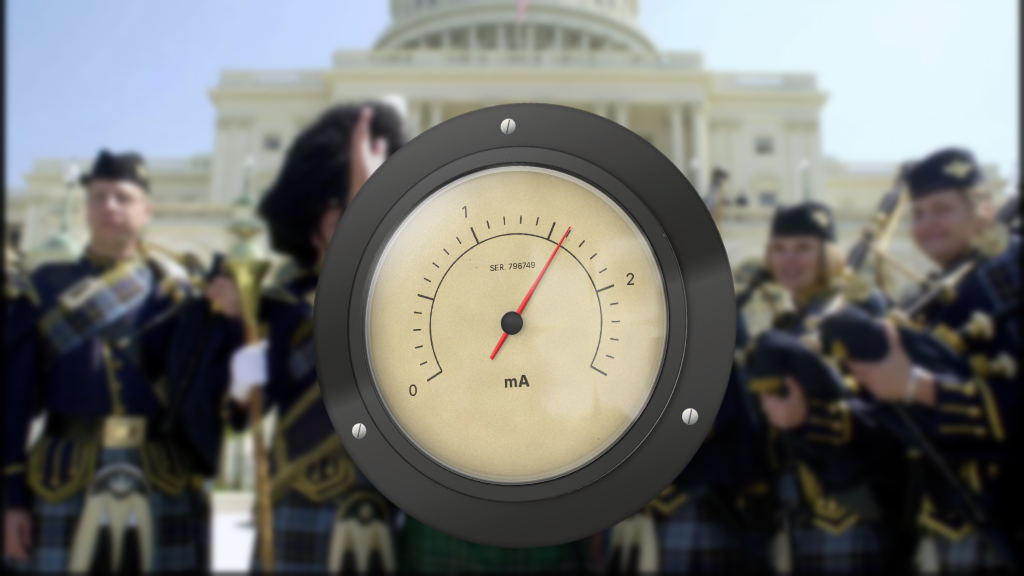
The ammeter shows 1.6 mA
